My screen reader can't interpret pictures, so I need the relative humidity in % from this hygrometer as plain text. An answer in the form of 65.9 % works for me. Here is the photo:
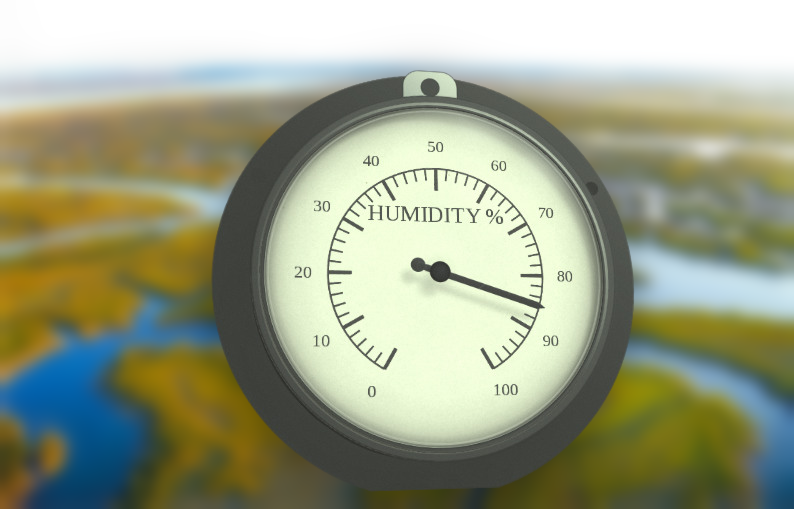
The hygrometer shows 86 %
